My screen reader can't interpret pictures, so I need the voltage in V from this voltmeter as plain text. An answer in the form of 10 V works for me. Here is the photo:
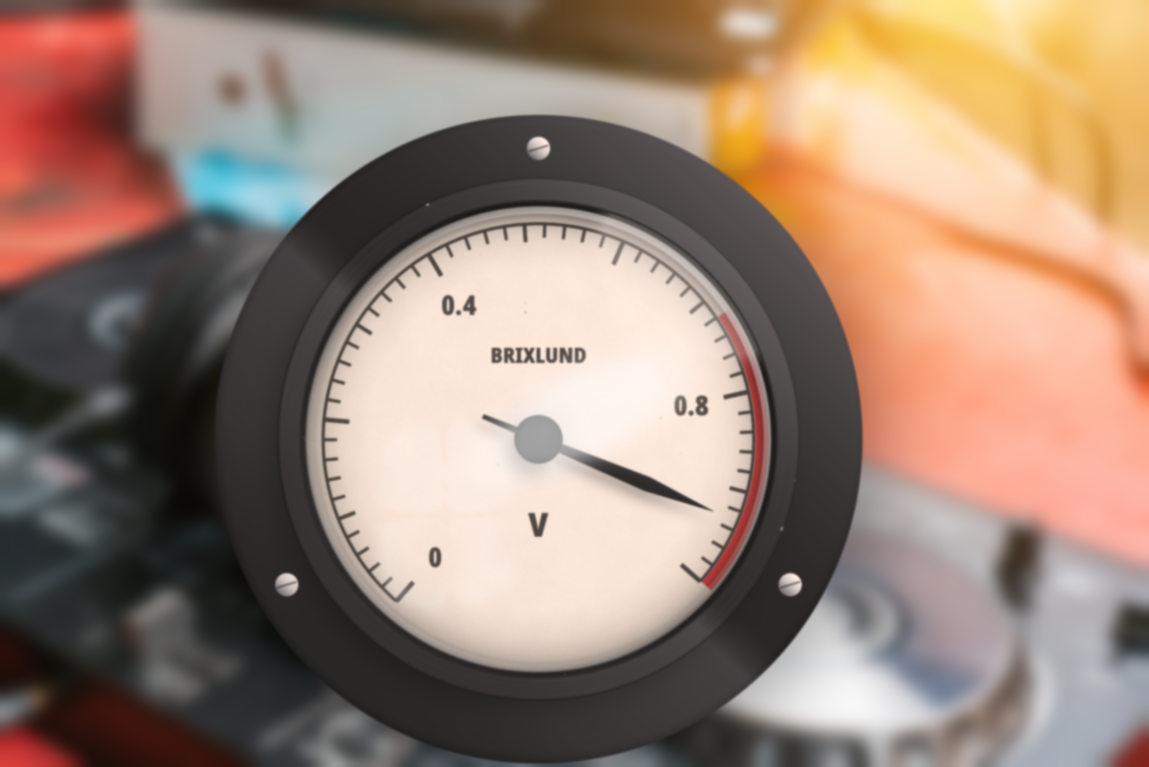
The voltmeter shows 0.93 V
